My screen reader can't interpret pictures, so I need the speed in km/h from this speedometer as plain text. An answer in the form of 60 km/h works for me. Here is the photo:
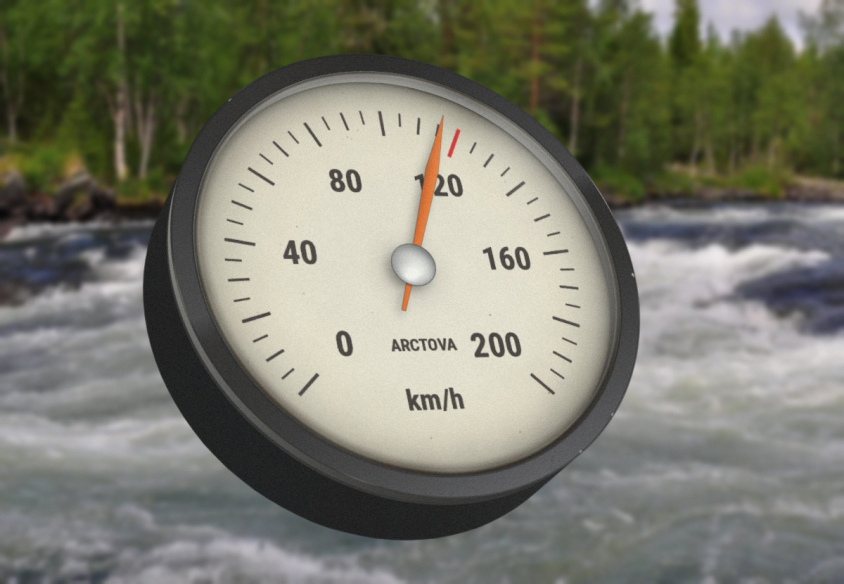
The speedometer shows 115 km/h
